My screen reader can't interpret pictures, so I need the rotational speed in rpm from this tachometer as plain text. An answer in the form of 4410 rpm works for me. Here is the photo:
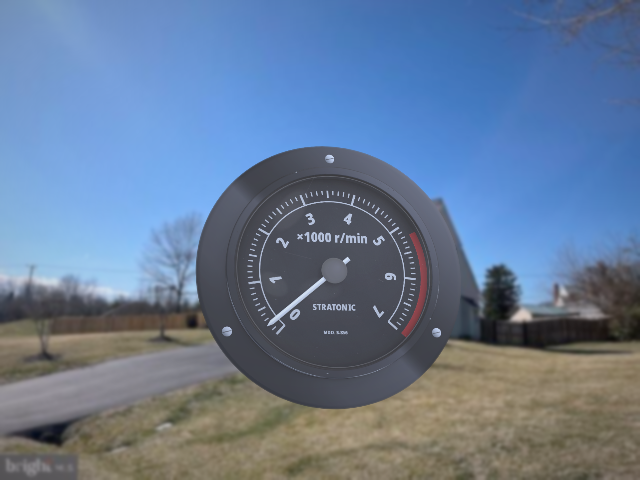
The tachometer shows 200 rpm
